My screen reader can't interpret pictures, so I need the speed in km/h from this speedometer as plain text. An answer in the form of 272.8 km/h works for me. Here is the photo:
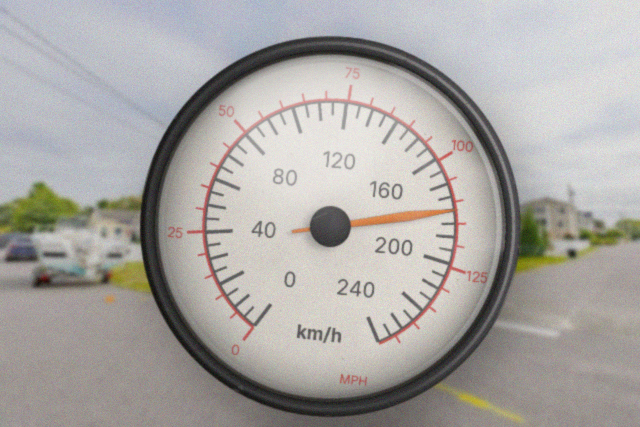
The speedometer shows 180 km/h
